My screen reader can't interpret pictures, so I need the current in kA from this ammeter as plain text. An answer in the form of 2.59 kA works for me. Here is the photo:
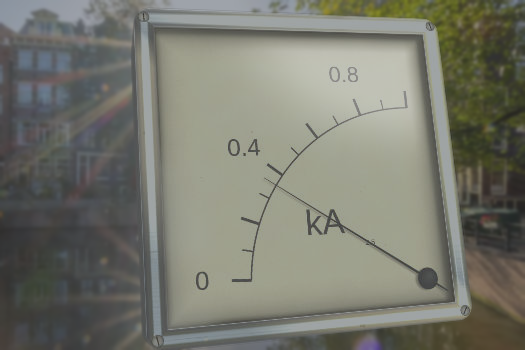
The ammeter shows 0.35 kA
